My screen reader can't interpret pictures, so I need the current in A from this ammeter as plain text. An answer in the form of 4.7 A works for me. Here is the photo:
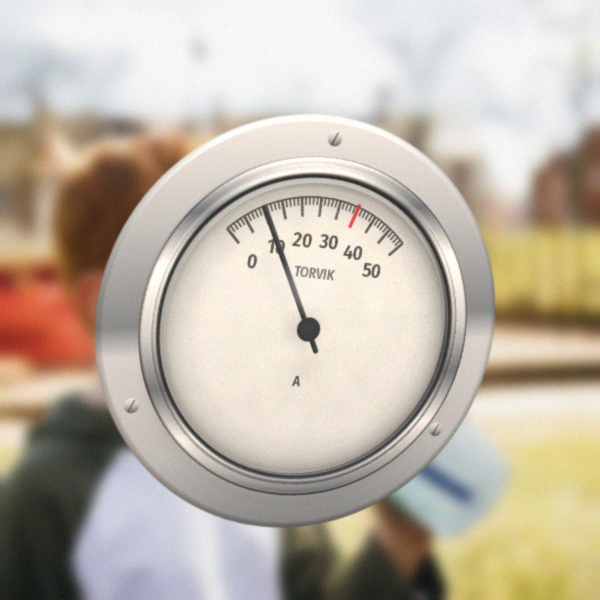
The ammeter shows 10 A
